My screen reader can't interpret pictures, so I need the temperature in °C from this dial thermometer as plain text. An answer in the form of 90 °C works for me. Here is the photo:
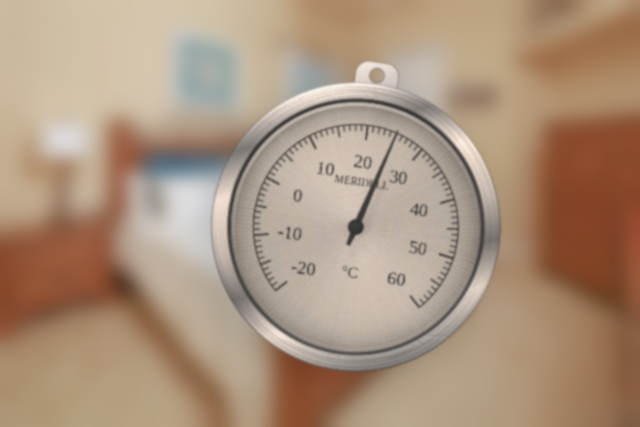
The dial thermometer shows 25 °C
